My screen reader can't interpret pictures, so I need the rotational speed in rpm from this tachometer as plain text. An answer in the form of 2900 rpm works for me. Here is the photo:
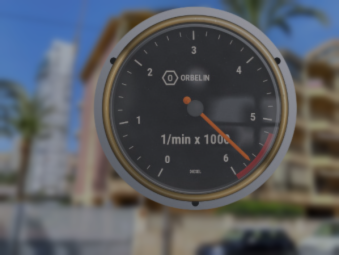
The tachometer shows 5700 rpm
